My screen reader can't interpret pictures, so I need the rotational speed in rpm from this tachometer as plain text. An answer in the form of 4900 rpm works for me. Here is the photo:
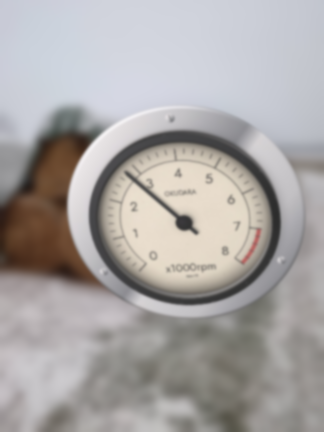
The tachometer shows 2800 rpm
